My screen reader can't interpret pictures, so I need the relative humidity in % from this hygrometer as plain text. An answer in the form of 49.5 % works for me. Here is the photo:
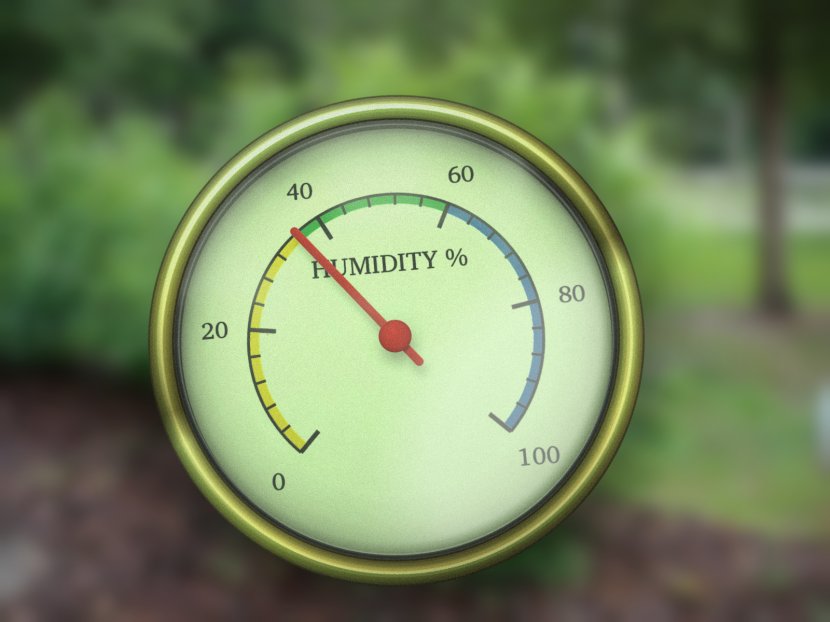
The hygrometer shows 36 %
